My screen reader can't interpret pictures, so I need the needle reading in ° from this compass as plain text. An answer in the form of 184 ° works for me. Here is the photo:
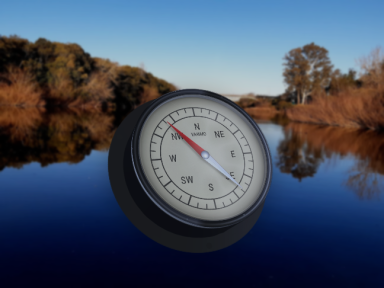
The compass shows 320 °
